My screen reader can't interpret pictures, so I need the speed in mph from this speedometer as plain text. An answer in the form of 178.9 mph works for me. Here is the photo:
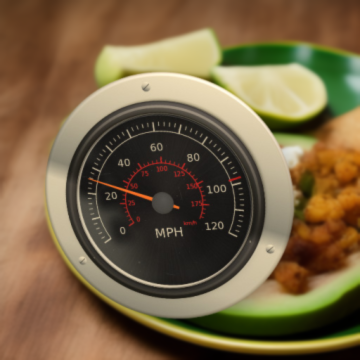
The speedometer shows 26 mph
